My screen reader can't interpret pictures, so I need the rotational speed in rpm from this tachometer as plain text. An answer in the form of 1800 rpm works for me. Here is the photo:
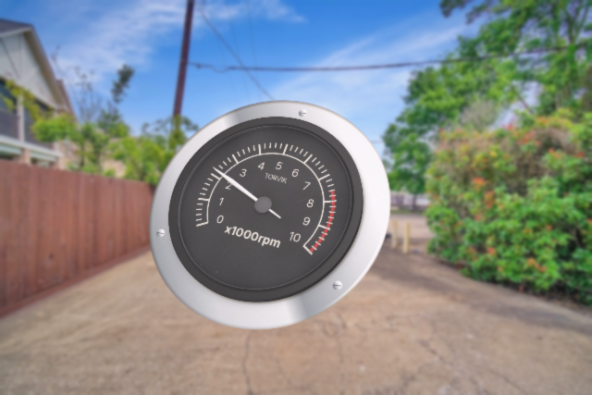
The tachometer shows 2200 rpm
